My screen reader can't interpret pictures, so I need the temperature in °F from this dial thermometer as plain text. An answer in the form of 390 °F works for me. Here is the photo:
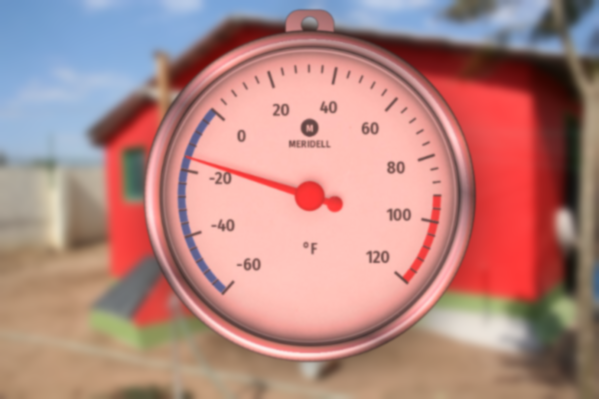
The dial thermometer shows -16 °F
